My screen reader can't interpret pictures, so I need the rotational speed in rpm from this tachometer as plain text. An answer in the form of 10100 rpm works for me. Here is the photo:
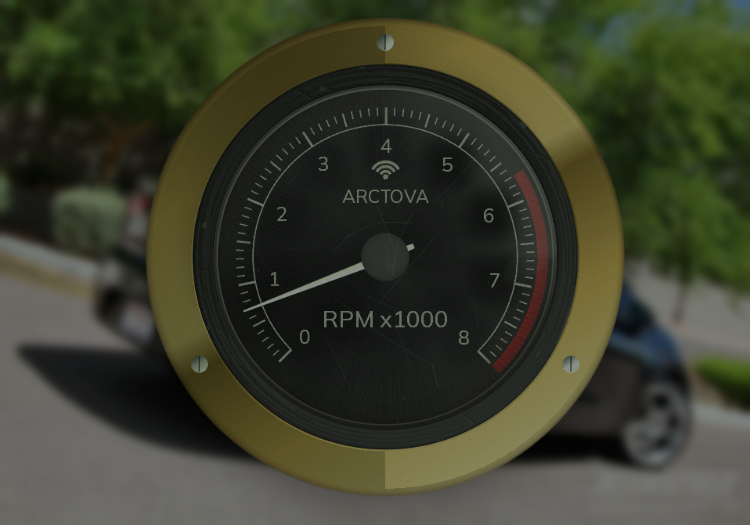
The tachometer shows 700 rpm
